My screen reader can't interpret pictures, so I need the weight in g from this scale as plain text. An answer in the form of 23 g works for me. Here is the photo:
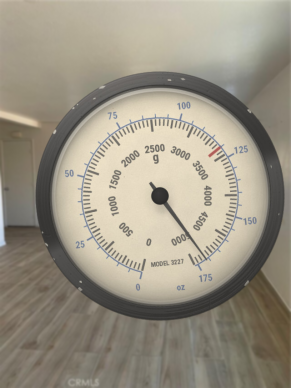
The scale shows 4850 g
